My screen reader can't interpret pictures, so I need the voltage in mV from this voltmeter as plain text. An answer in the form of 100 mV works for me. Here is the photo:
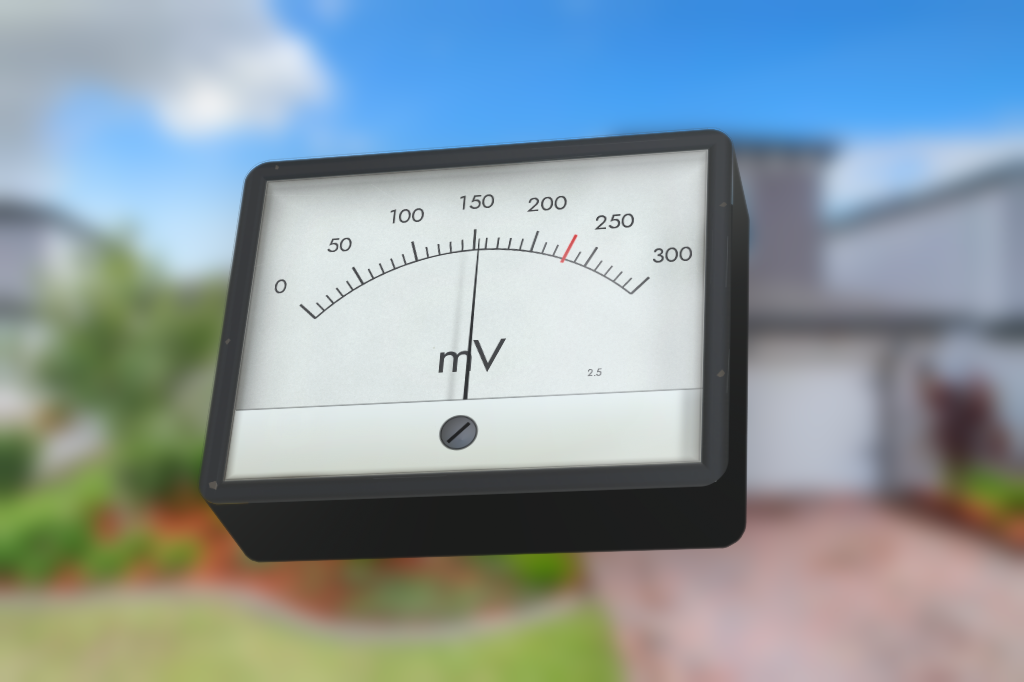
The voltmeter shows 155 mV
